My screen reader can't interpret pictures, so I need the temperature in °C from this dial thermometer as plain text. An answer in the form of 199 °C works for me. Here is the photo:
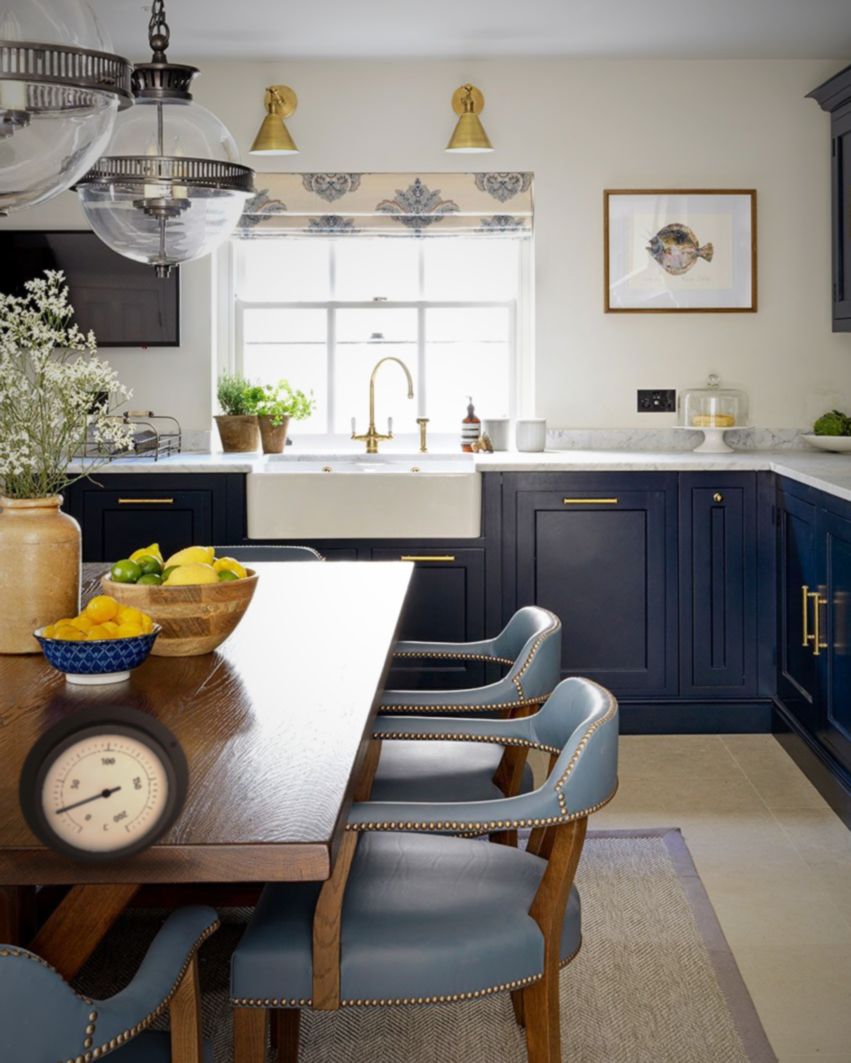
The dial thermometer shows 25 °C
